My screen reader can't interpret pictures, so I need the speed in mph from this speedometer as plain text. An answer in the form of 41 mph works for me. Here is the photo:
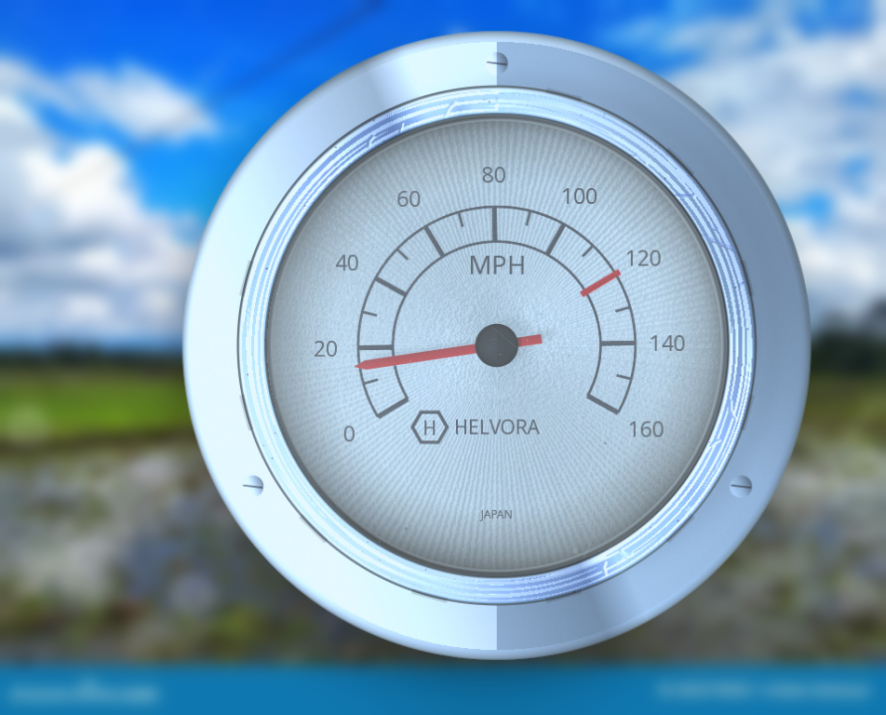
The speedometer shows 15 mph
